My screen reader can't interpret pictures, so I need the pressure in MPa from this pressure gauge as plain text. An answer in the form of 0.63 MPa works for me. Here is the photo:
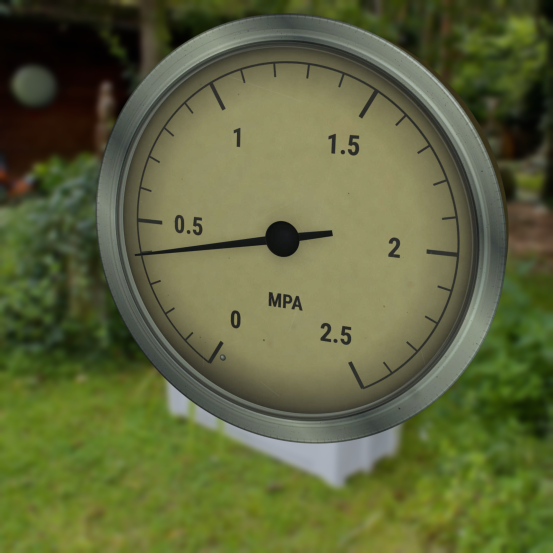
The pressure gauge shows 0.4 MPa
